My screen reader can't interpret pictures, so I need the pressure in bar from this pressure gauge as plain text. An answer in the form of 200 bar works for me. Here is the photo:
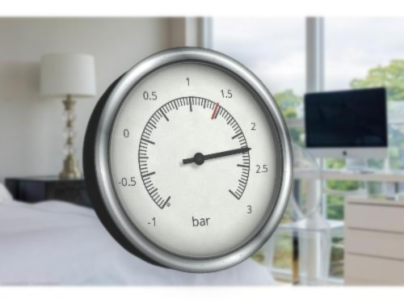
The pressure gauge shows 2.25 bar
